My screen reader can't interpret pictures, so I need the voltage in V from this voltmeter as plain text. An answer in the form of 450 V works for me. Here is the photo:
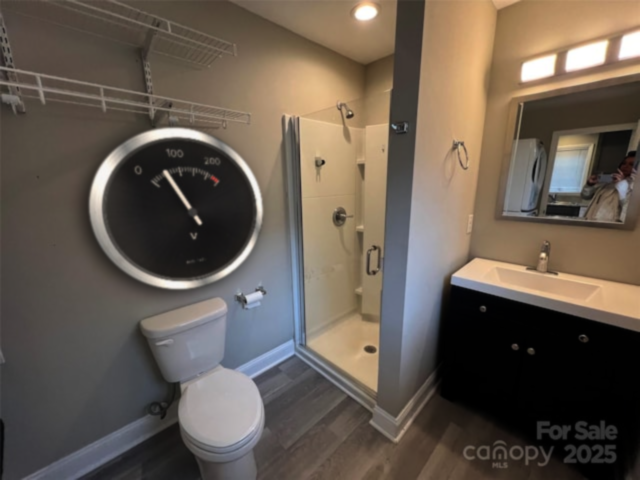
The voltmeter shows 50 V
